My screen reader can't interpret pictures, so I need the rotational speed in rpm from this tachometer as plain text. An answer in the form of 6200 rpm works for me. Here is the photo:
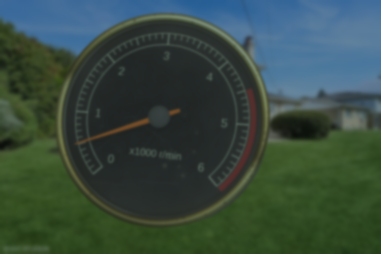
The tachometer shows 500 rpm
